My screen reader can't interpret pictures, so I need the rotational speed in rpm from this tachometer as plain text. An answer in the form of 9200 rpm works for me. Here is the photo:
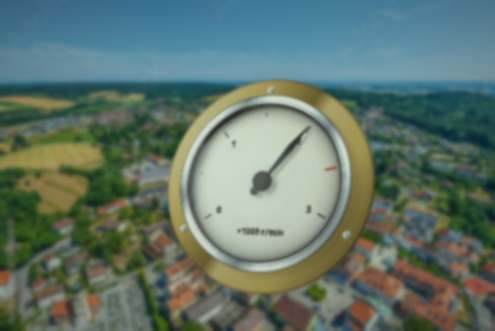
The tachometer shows 2000 rpm
